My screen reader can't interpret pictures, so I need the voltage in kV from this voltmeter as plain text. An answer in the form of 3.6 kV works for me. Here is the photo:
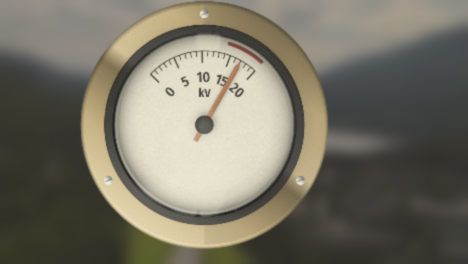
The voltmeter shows 17 kV
